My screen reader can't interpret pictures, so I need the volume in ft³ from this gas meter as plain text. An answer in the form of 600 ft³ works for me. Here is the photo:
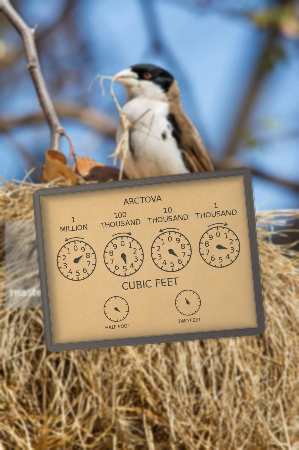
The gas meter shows 846300 ft³
